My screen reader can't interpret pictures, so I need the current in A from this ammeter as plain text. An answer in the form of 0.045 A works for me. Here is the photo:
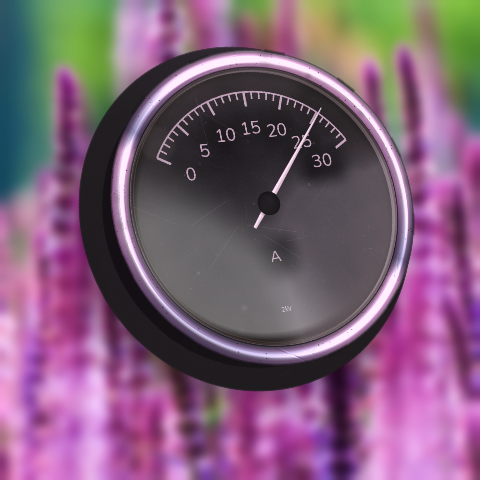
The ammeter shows 25 A
